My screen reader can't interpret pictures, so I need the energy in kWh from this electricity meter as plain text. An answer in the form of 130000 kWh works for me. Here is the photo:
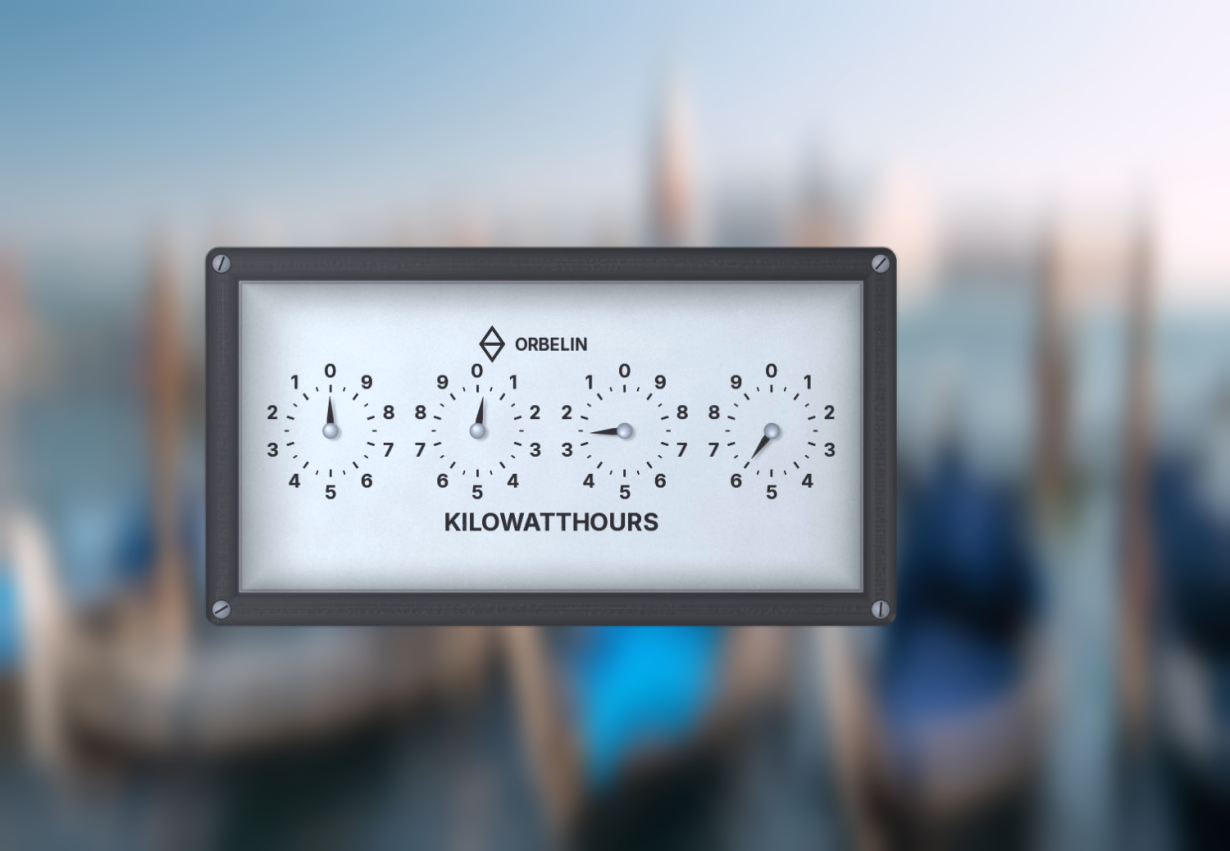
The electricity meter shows 26 kWh
